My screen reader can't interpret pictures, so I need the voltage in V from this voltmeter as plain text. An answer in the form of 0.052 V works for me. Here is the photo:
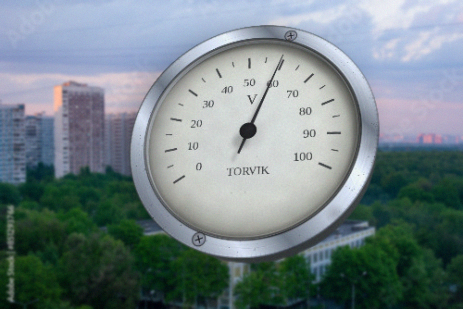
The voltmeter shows 60 V
